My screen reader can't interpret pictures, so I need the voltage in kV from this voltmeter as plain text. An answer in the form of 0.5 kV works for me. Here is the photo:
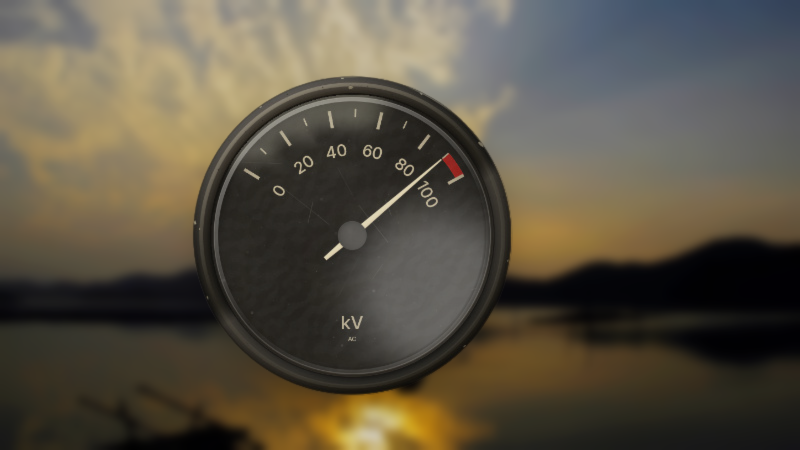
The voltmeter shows 90 kV
